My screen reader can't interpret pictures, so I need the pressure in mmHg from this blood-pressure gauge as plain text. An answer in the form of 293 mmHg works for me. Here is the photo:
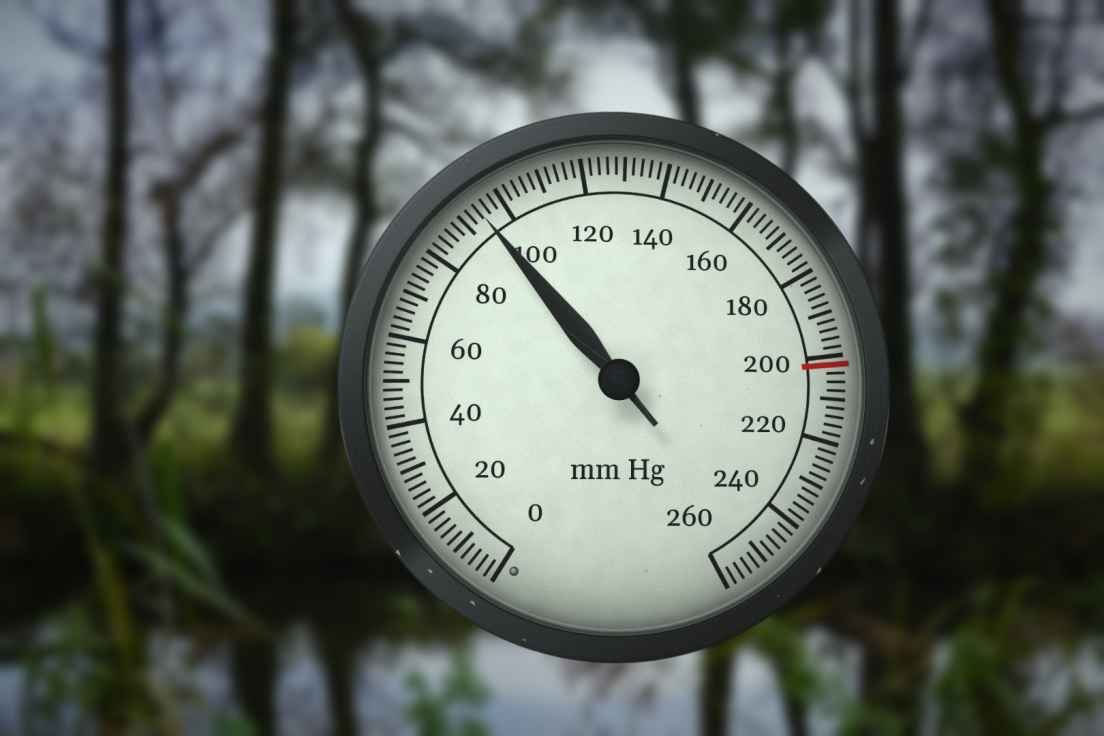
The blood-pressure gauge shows 94 mmHg
